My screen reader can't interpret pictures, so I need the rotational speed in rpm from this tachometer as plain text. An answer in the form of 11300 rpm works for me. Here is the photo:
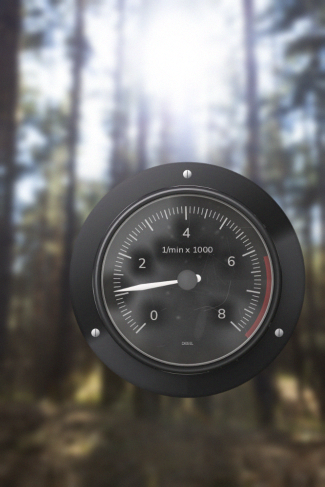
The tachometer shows 1100 rpm
